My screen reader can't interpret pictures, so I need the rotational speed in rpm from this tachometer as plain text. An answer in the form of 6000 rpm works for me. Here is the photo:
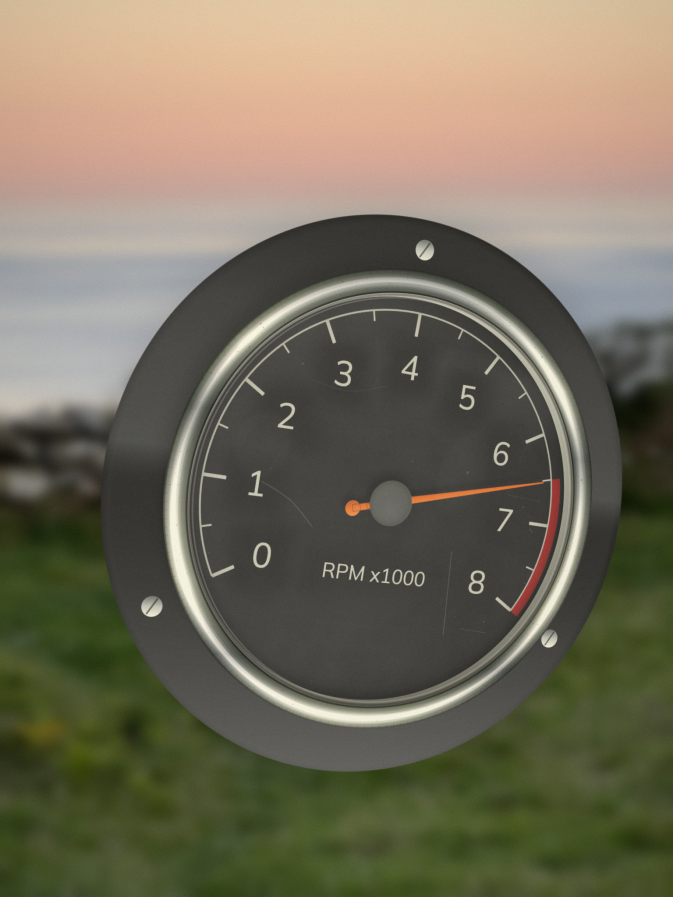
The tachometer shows 6500 rpm
